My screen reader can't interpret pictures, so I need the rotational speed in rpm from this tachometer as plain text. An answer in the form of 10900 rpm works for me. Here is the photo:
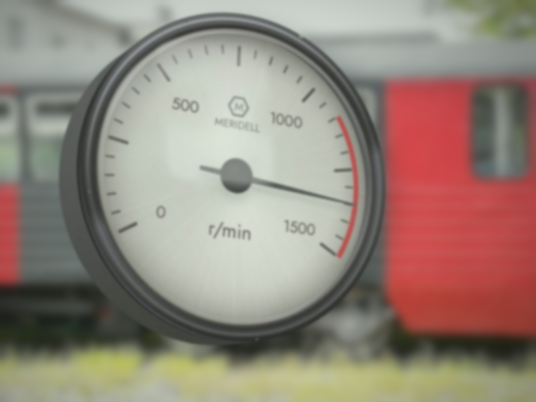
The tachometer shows 1350 rpm
